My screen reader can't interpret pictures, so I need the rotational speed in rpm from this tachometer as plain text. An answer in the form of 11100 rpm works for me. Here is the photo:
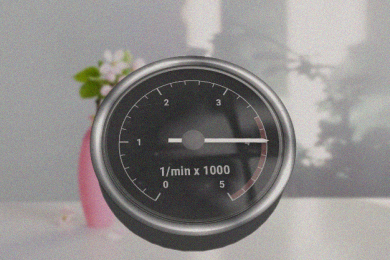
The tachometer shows 4000 rpm
